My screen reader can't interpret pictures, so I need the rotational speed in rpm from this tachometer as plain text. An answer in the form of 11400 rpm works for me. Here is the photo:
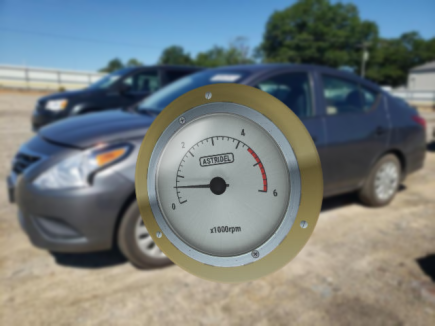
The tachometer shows 600 rpm
